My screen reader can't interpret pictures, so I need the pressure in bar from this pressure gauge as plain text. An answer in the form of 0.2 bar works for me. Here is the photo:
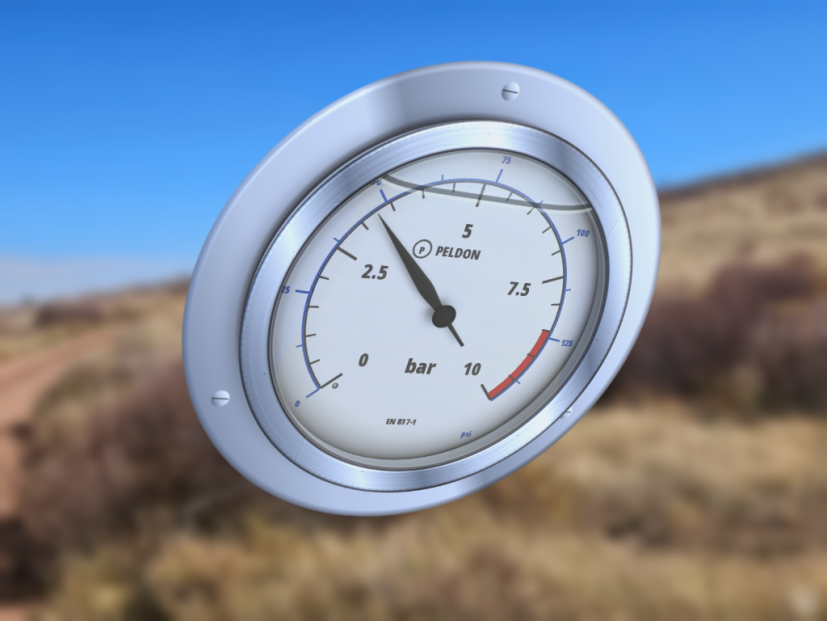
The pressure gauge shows 3.25 bar
